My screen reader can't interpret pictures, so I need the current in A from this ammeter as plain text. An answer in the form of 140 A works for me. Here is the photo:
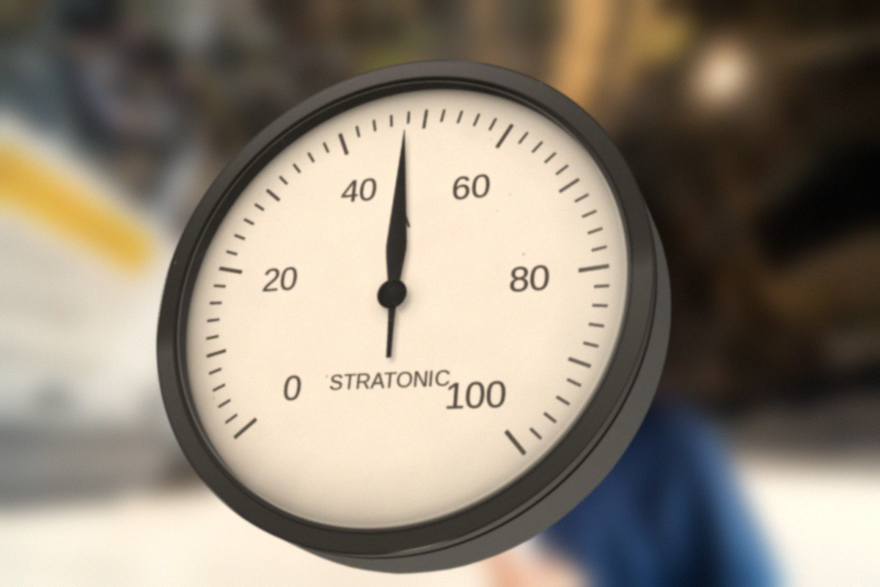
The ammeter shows 48 A
